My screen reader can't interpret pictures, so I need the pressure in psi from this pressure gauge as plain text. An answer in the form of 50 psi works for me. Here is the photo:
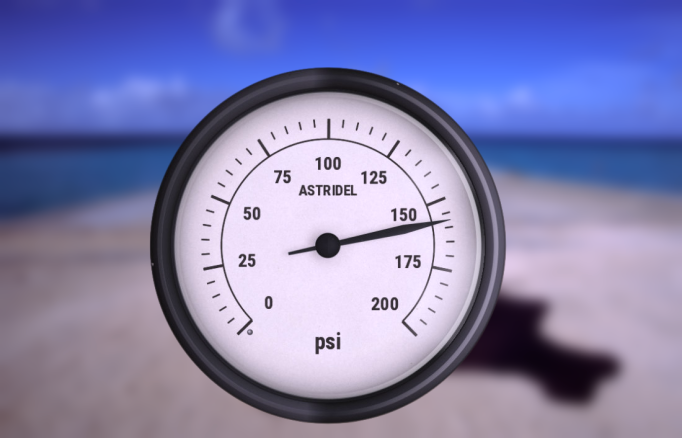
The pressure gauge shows 157.5 psi
